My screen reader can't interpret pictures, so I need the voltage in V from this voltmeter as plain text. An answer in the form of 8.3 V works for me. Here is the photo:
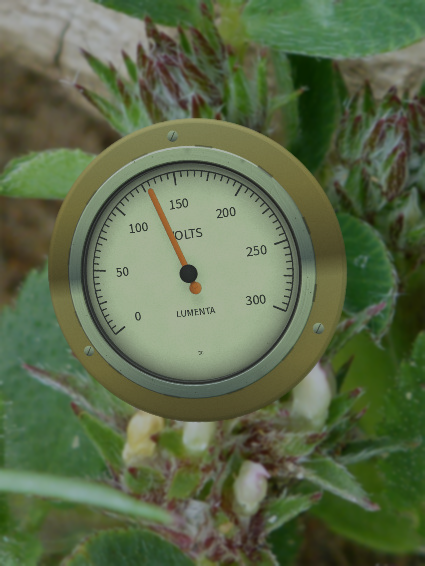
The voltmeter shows 130 V
